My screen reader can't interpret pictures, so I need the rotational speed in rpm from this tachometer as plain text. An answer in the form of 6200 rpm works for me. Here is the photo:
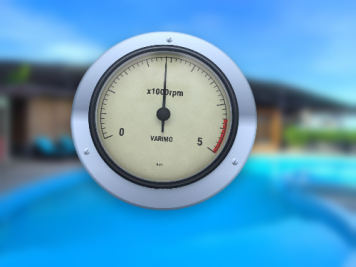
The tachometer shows 2400 rpm
